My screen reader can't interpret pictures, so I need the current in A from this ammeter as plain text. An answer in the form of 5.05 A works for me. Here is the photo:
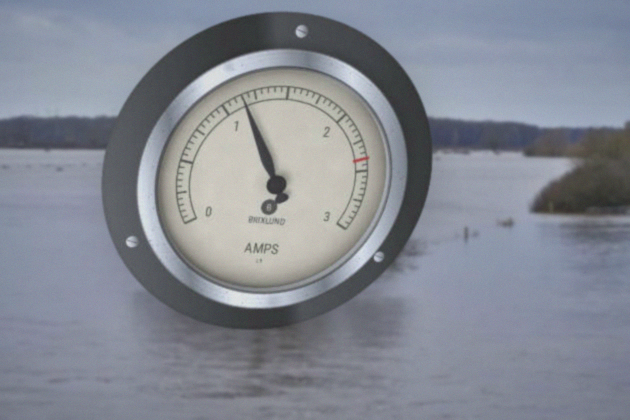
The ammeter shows 1.15 A
